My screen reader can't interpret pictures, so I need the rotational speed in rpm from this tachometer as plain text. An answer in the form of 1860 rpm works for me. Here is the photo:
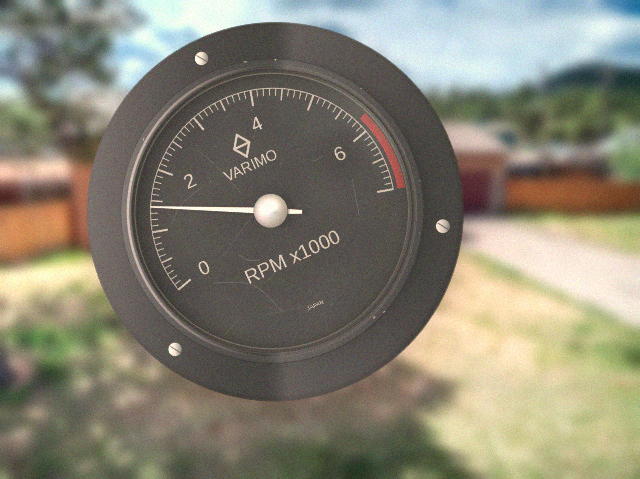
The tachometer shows 1400 rpm
